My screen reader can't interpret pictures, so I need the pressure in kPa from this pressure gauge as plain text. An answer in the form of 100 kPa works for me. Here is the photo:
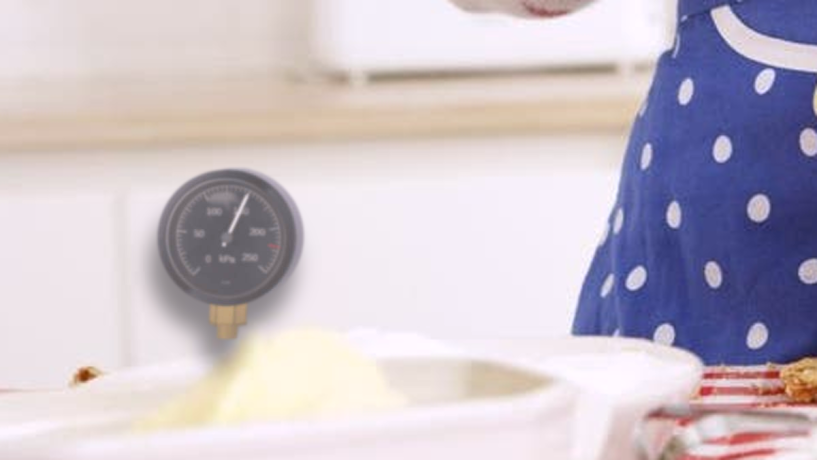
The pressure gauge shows 150 kPa
